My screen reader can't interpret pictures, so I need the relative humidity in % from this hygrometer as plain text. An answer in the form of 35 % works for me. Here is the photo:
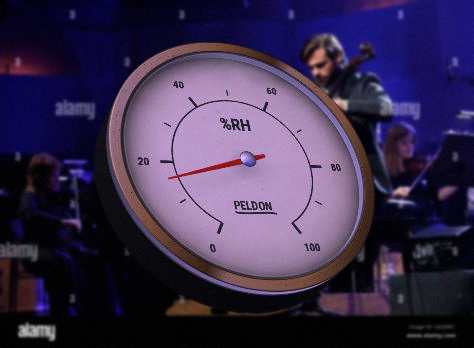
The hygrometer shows 15 %
